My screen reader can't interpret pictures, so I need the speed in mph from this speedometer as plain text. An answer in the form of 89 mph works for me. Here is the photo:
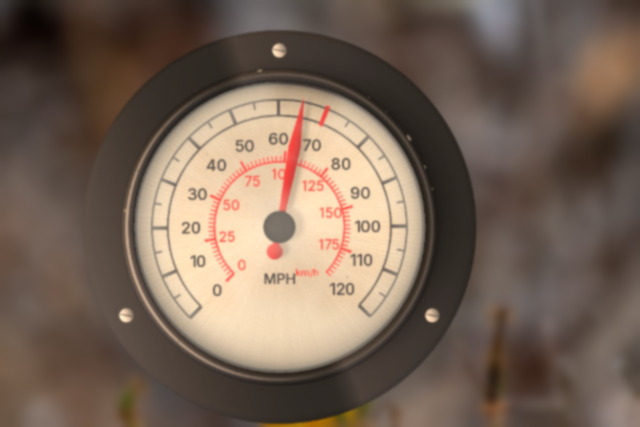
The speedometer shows 65 mph
